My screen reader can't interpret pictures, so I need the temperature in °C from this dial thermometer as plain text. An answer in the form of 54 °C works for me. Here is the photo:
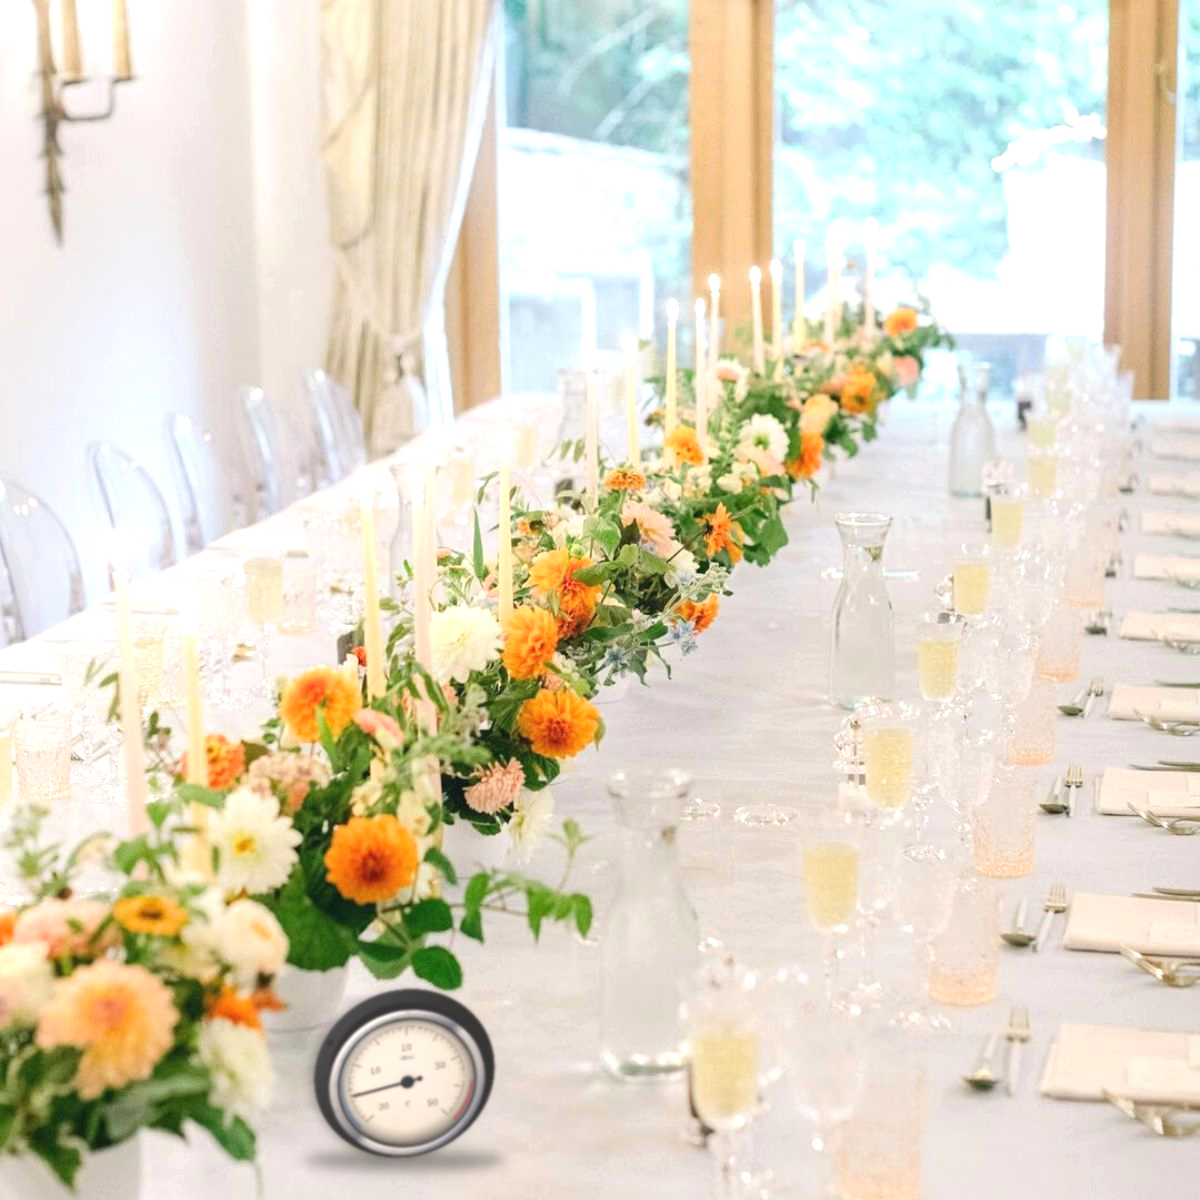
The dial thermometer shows -20 °C
